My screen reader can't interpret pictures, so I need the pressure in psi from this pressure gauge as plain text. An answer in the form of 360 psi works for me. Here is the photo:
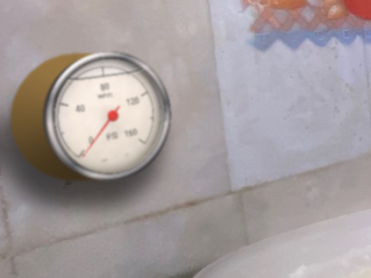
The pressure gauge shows 0 psi
